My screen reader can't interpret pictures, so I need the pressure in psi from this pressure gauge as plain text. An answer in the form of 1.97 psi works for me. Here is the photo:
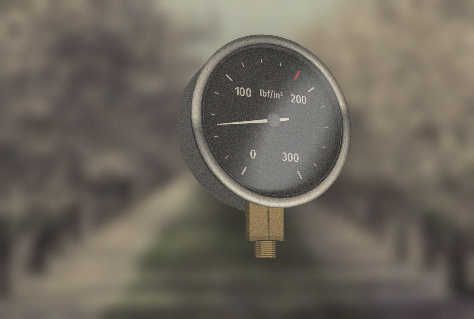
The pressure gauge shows 50 psi
